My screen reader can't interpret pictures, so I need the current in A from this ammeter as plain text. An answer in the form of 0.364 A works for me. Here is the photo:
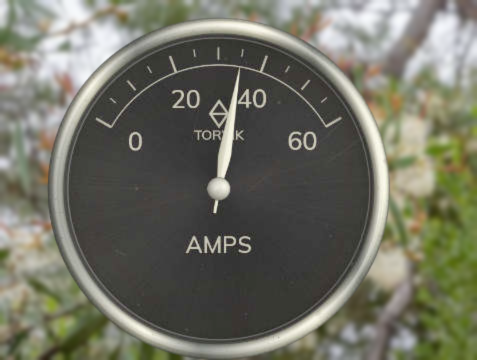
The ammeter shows 35 A
